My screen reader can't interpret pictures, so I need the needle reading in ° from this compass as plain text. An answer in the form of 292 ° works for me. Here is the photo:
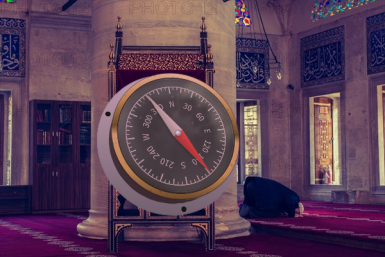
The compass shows 150 °
